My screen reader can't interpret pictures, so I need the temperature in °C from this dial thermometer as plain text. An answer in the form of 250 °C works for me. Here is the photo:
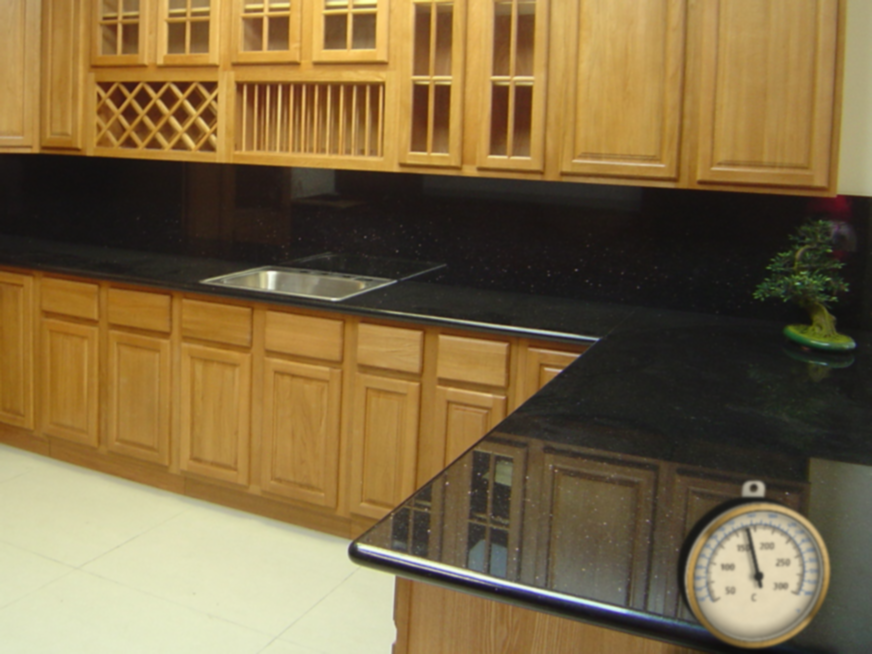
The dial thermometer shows 162.5 °C
